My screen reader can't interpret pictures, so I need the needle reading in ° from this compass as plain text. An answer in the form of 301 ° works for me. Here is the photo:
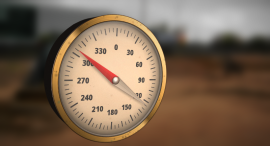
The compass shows 305 °
